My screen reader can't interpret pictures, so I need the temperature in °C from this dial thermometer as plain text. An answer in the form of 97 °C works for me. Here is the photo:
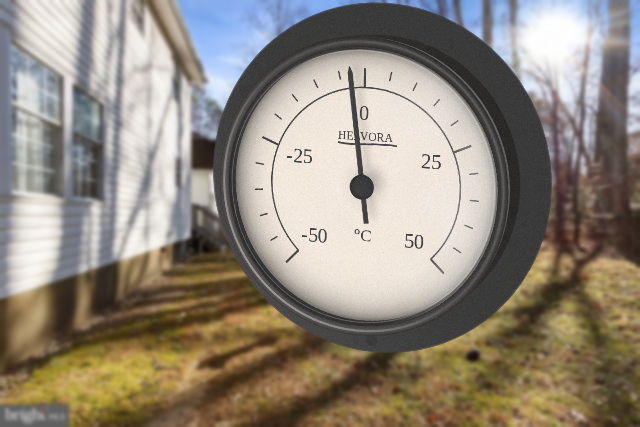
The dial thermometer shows -2.5 °C
